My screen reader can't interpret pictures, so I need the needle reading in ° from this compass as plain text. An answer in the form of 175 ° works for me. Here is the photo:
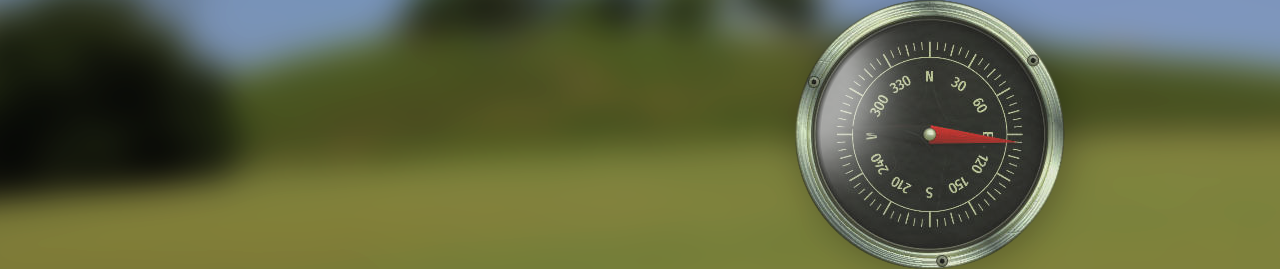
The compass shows 95 °
